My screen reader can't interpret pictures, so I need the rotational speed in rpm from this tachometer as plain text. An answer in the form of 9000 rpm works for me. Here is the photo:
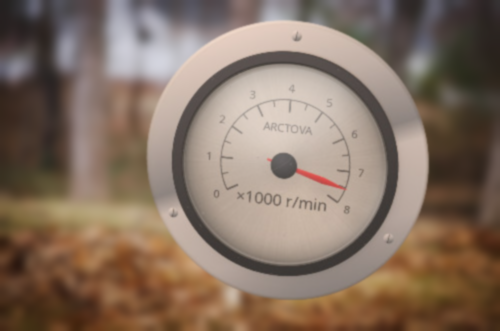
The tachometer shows 7500 rpm
